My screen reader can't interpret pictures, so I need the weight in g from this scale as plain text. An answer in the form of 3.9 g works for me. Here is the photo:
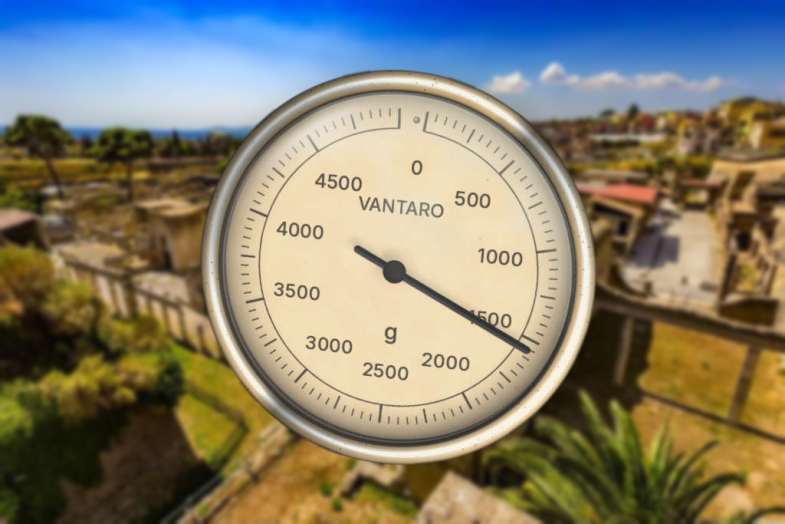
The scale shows 1550 g
